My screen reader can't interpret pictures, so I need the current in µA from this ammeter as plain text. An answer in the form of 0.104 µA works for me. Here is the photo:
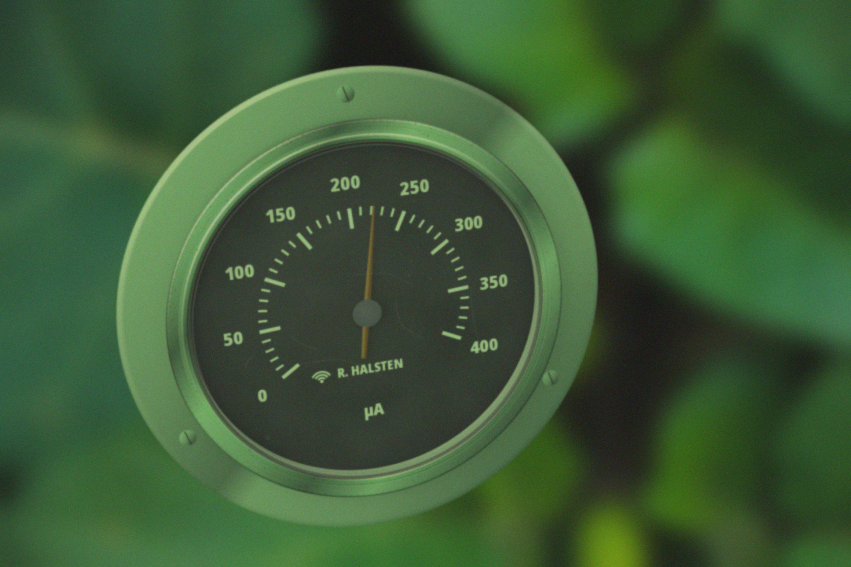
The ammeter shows 220 µA
